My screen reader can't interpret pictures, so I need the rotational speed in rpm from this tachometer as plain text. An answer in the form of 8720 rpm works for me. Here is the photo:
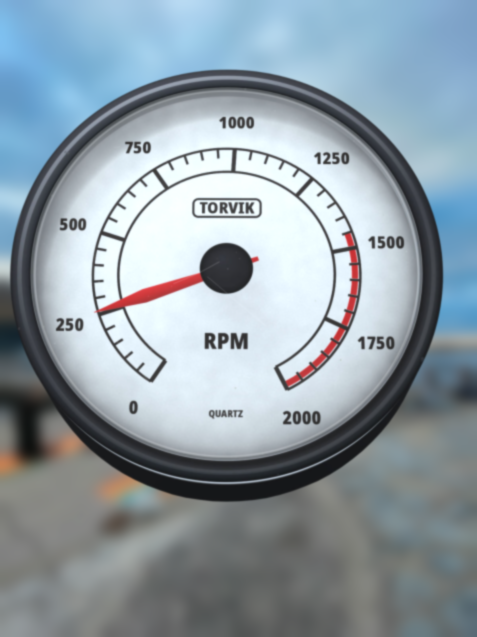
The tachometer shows 250 rpm
